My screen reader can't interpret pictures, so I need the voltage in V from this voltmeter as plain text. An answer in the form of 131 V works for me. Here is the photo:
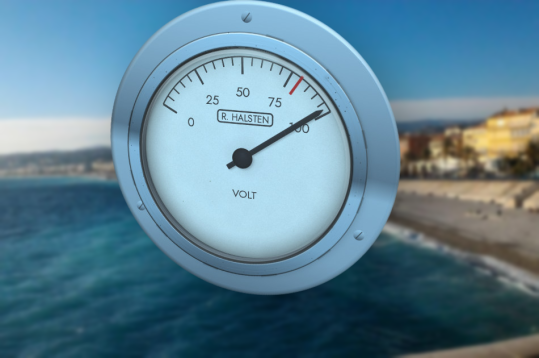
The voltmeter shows 97.5 V
